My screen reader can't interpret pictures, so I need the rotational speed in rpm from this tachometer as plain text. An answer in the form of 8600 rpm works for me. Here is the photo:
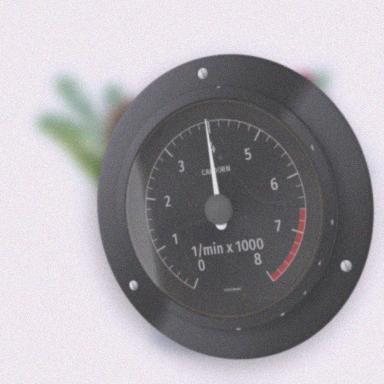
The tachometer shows 4000 rpm
